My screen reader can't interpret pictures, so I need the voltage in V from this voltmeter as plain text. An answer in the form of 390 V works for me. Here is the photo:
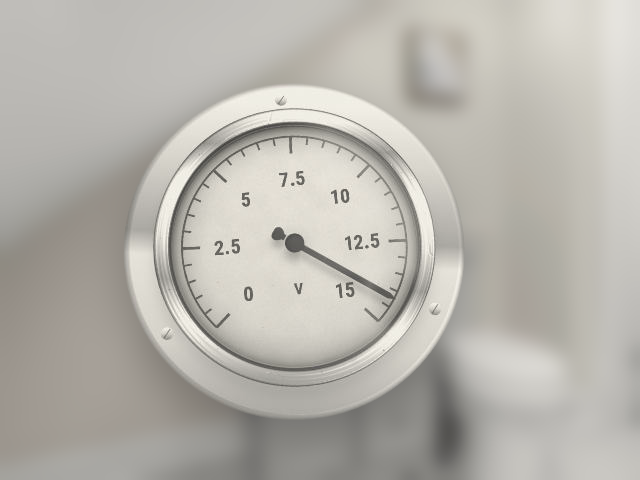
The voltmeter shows 14.25 V
